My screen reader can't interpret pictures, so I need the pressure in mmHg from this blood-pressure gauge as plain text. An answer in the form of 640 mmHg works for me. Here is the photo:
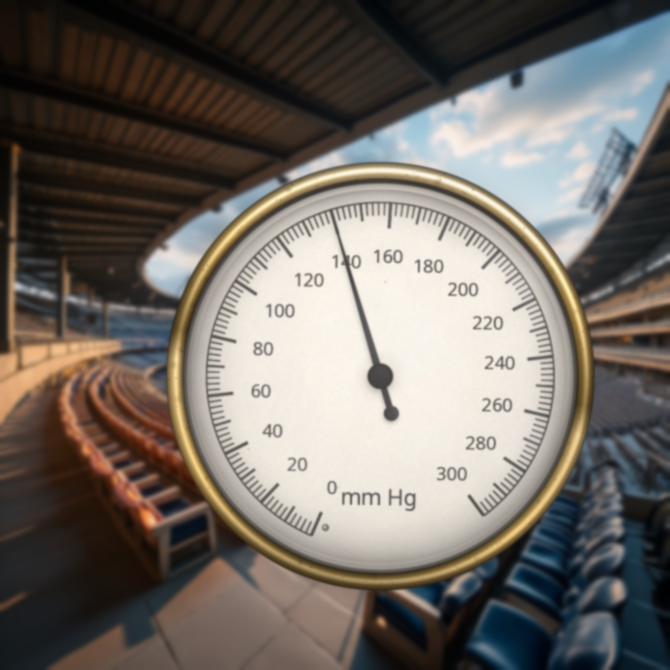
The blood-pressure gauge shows 140 mmHg
